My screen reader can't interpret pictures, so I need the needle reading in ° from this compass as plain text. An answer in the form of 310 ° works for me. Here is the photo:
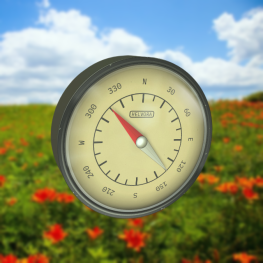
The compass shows 315 °
